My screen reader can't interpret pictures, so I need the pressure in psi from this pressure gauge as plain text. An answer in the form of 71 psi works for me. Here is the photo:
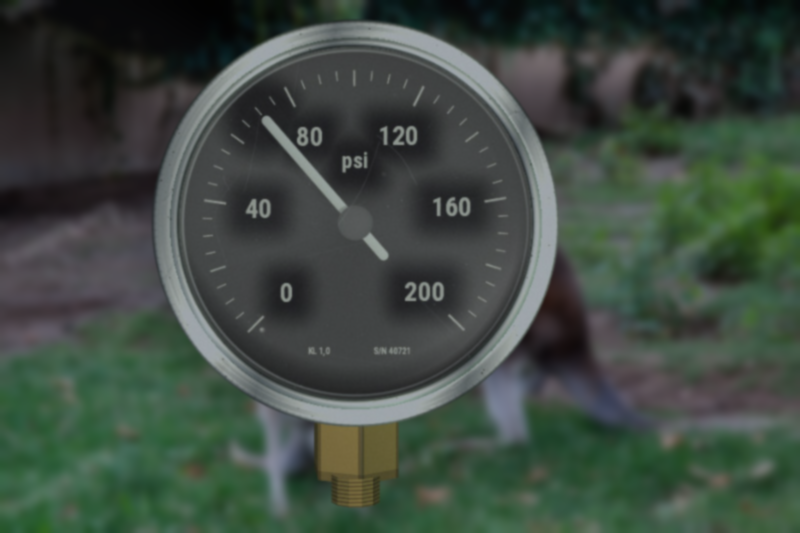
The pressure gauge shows 70 psi
